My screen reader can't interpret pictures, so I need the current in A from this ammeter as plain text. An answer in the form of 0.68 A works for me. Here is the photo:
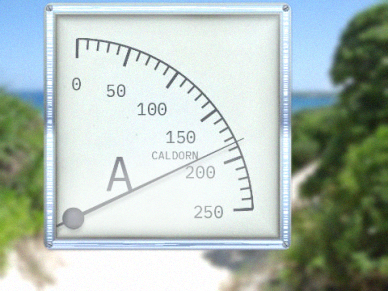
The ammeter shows 185 A
